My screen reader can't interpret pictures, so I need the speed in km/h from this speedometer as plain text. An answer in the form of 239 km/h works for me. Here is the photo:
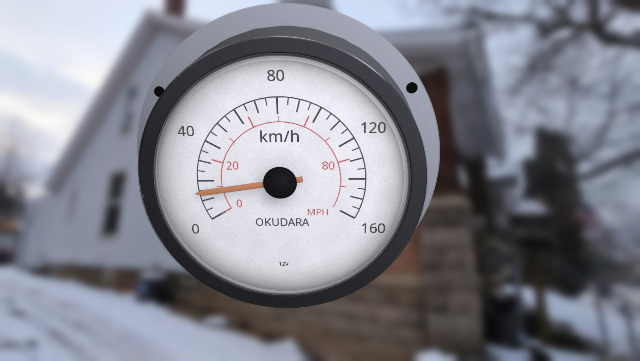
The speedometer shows 15 km/h
